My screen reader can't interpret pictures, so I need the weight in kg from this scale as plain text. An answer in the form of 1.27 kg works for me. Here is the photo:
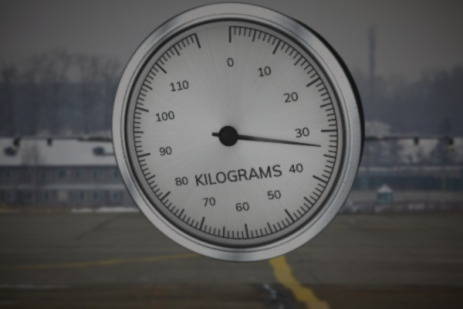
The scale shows 33 kg
